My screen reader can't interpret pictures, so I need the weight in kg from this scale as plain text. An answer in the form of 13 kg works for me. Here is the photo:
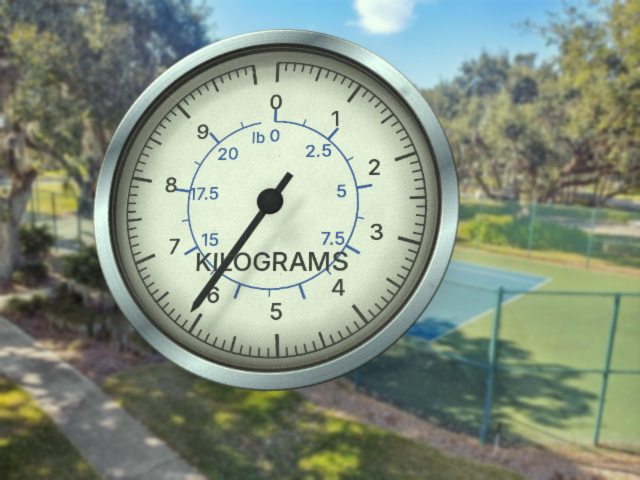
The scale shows 6.1 kg
